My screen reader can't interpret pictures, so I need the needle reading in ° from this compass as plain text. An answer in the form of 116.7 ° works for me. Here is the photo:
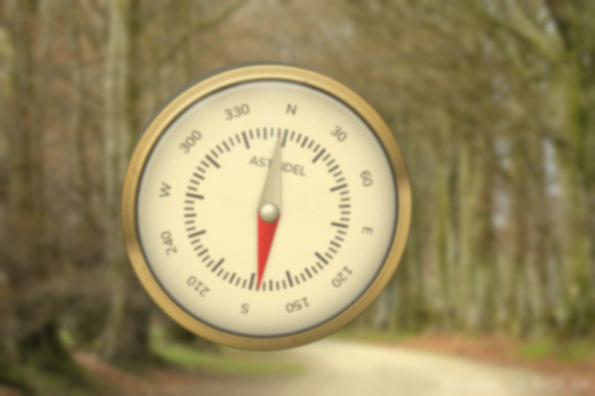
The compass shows 175 °
